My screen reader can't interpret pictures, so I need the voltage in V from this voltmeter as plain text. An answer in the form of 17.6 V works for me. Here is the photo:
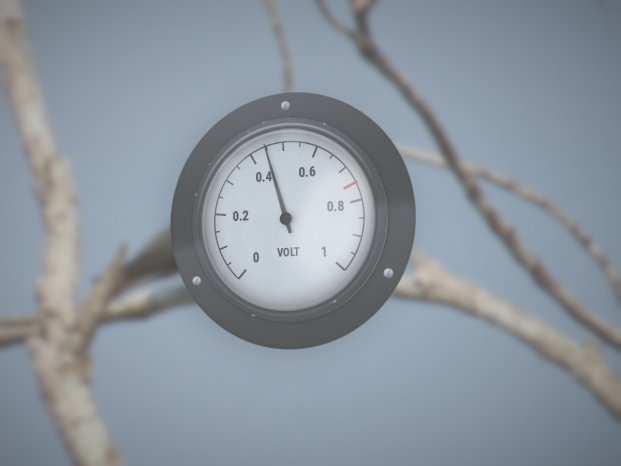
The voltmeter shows 0.45 V
